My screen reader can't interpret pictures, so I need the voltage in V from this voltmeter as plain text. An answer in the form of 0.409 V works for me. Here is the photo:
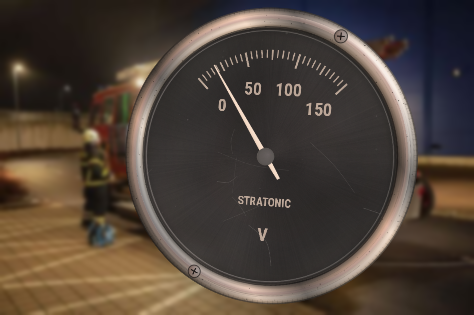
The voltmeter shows 20 V
